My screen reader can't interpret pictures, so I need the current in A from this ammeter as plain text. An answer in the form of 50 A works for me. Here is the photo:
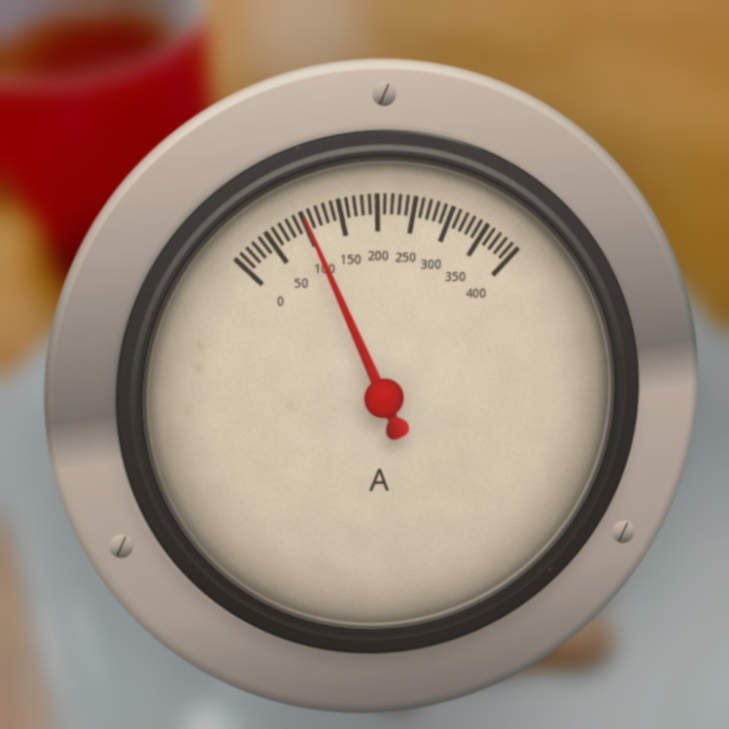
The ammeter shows 100 A
